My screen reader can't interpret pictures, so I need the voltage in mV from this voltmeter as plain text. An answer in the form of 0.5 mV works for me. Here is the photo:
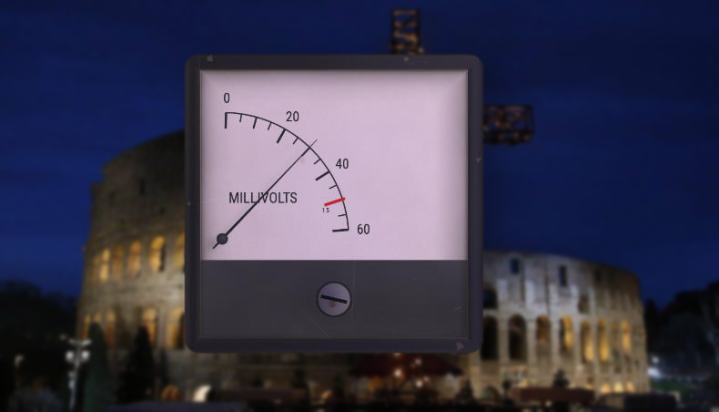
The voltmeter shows 30 mV
